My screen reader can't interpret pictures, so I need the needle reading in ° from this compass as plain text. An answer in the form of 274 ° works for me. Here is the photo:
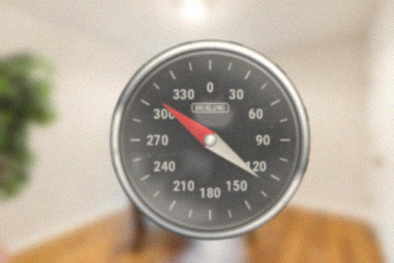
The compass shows 307.5 °
